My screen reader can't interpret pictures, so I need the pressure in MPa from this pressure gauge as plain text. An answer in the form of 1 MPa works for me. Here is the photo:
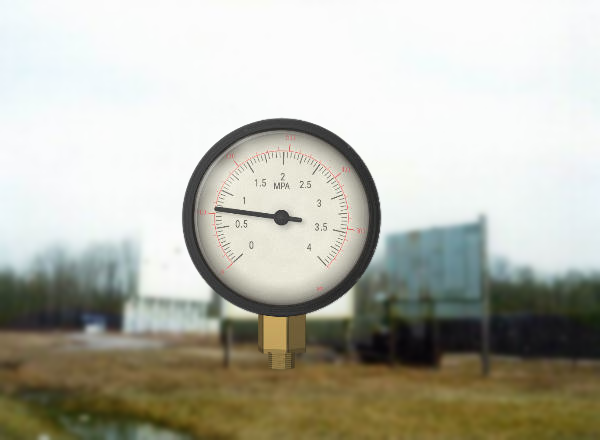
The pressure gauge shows 0.75 MPa
